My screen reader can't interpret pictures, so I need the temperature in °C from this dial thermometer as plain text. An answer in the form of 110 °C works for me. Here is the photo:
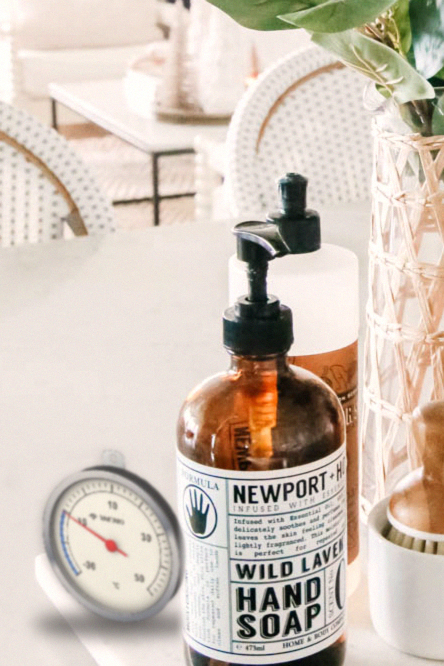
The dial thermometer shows -10 °C
